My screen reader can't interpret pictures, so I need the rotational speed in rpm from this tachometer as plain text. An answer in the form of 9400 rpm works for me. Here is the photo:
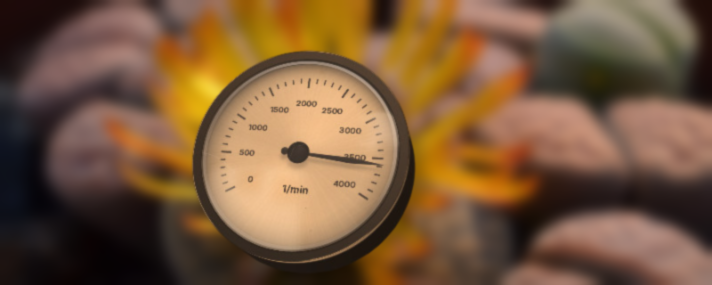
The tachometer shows 3600 rpm
